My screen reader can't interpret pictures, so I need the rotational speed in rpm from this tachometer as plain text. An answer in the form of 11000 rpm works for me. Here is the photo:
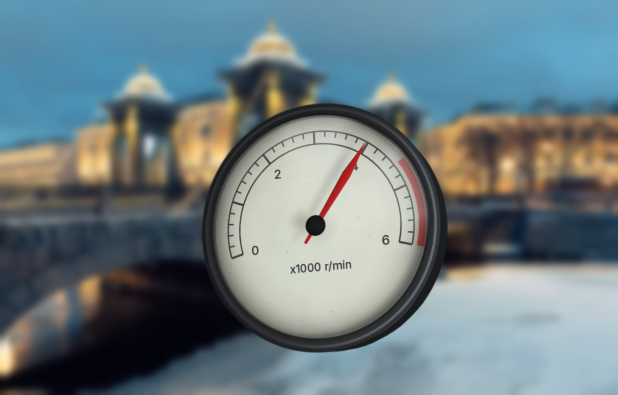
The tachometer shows 4000 rpm
